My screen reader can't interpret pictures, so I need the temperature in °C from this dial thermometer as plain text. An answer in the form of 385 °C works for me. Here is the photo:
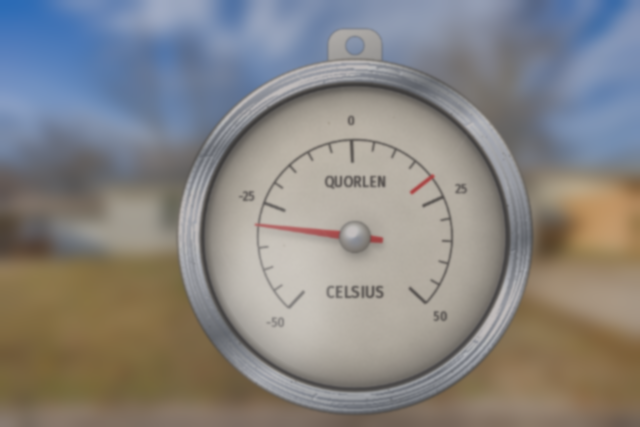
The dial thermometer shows -30 °C
